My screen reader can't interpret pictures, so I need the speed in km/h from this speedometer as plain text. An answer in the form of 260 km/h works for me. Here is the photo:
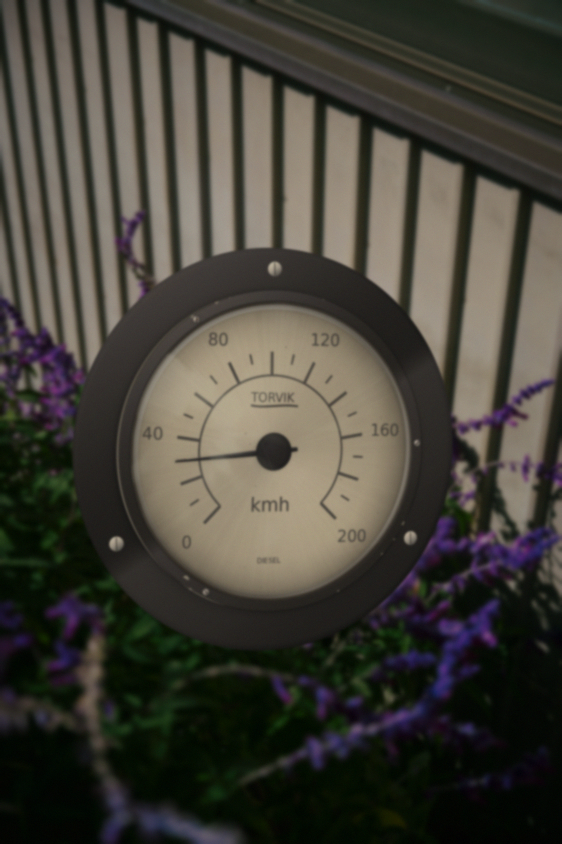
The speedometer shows 30 km/h
